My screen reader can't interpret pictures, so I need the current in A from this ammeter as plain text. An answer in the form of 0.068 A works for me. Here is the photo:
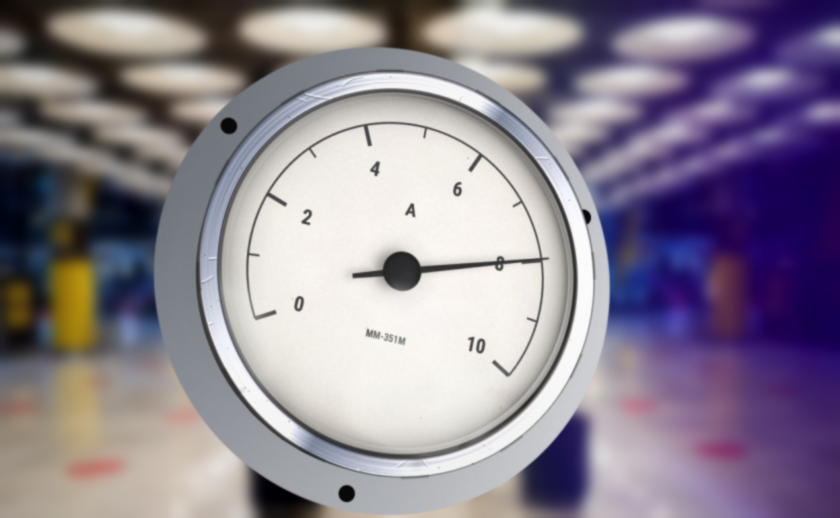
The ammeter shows 8 A
